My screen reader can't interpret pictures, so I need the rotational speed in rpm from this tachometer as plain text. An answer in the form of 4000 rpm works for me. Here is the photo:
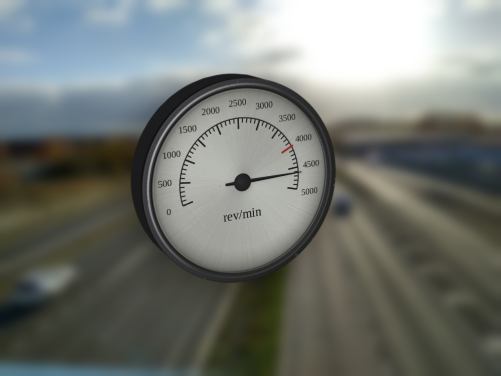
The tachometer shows 4600 rpm
